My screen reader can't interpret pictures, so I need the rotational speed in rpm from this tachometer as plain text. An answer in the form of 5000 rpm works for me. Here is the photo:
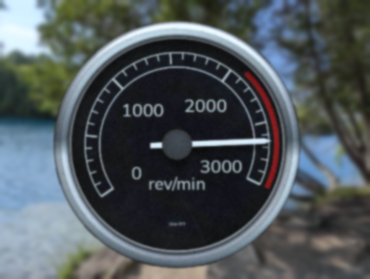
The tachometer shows 2650 rpm
